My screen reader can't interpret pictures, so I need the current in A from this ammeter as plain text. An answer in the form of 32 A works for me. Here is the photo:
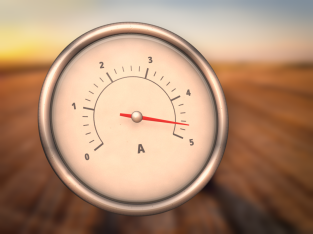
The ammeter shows 4.7 A
